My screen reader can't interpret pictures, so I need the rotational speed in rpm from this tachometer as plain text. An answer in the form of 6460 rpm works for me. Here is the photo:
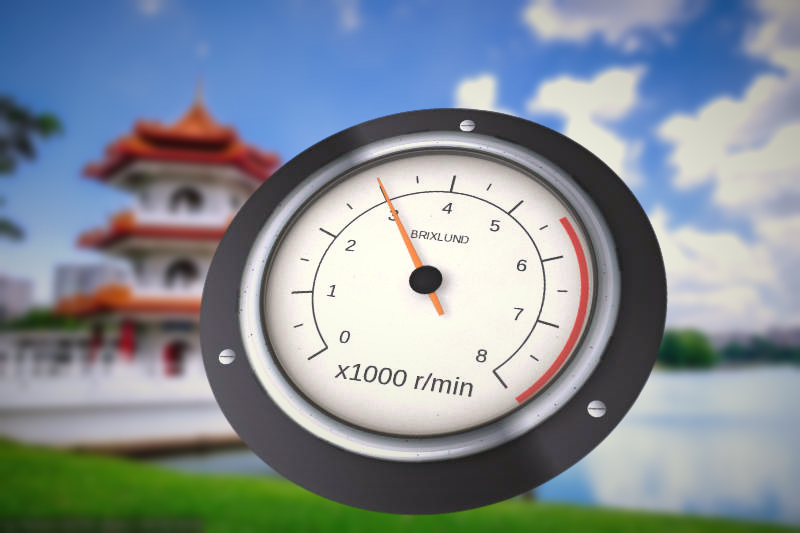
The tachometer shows 3000 rpm
